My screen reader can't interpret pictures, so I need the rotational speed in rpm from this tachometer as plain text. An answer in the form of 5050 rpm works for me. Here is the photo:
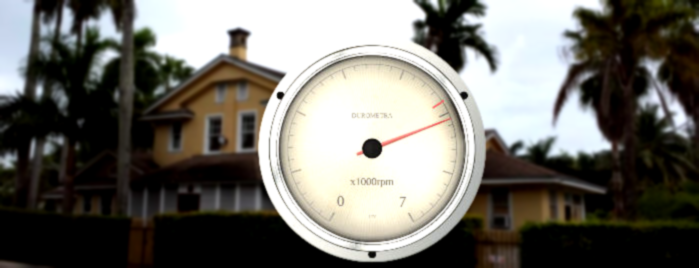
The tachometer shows 5100 rpm
